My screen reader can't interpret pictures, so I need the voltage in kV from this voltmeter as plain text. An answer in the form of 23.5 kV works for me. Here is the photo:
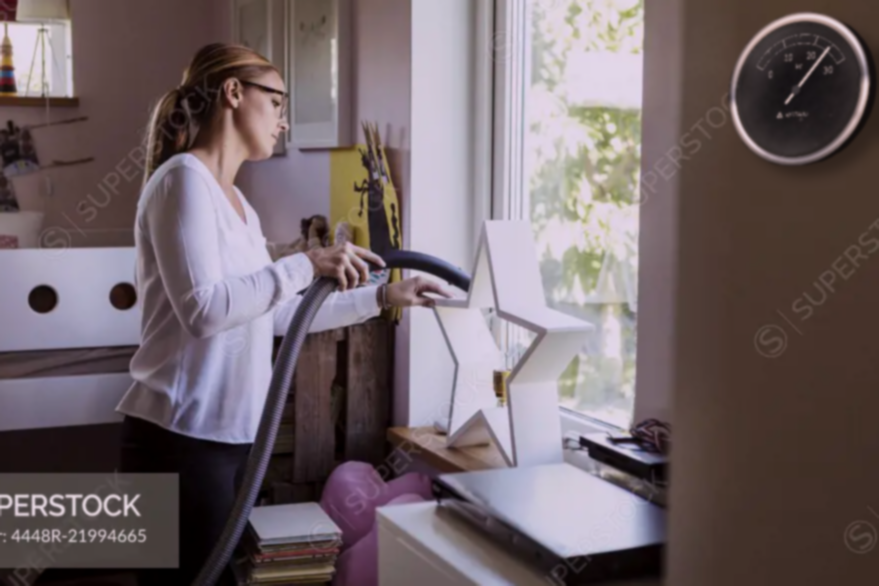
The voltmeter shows 25 kV
